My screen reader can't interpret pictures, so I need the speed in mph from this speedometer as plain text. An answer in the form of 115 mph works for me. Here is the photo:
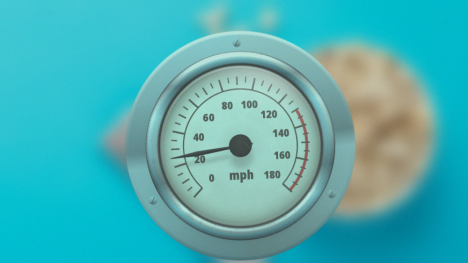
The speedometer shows 25 mph
